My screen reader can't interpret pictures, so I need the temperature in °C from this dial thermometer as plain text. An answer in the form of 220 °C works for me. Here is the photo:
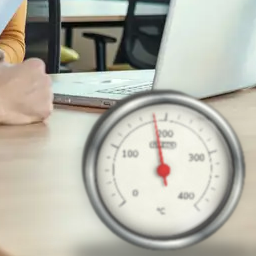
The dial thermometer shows 180 °C
